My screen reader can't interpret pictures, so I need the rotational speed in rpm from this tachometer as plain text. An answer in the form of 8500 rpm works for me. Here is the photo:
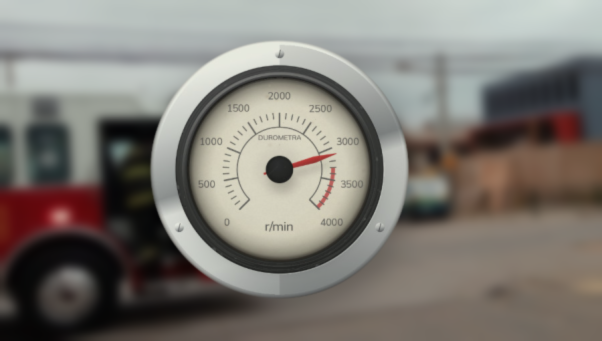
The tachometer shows 3100 rpm
